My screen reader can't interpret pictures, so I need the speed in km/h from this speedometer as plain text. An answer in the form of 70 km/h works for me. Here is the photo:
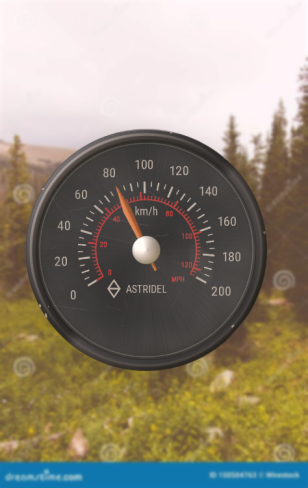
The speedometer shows 80 km/h
